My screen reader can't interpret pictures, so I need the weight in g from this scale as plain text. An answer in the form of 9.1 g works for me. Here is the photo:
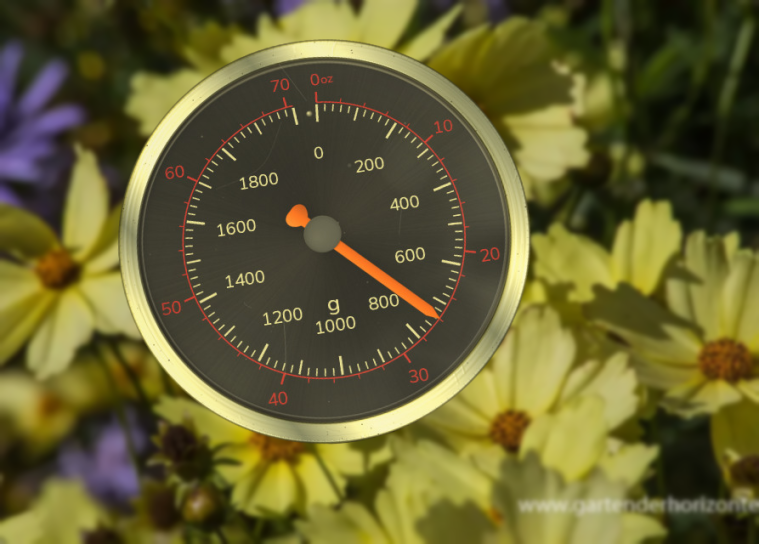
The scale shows 740 g
